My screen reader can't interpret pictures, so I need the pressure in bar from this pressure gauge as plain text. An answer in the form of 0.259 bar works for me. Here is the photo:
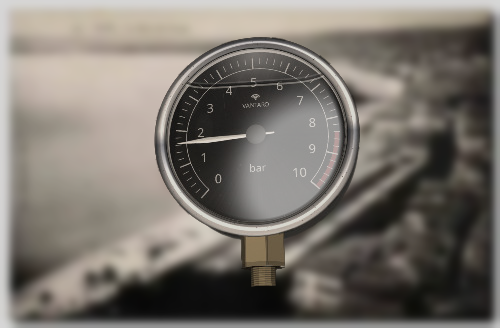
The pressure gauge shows 1.6 bar
